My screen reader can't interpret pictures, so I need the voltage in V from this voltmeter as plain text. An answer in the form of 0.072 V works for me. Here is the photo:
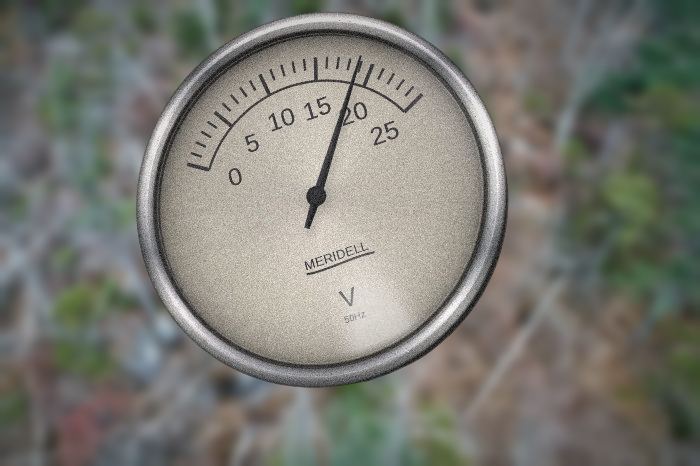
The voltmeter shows 19 V
